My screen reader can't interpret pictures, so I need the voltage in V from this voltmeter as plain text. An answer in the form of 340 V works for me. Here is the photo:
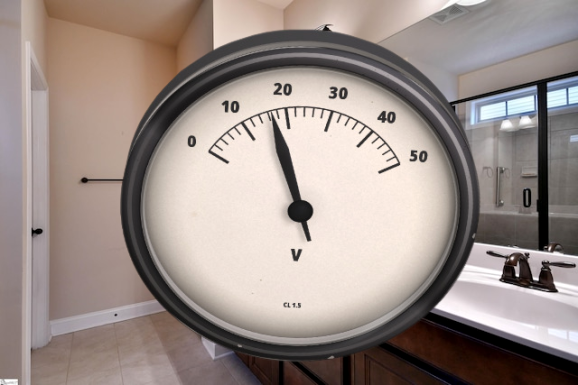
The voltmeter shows 17 V
